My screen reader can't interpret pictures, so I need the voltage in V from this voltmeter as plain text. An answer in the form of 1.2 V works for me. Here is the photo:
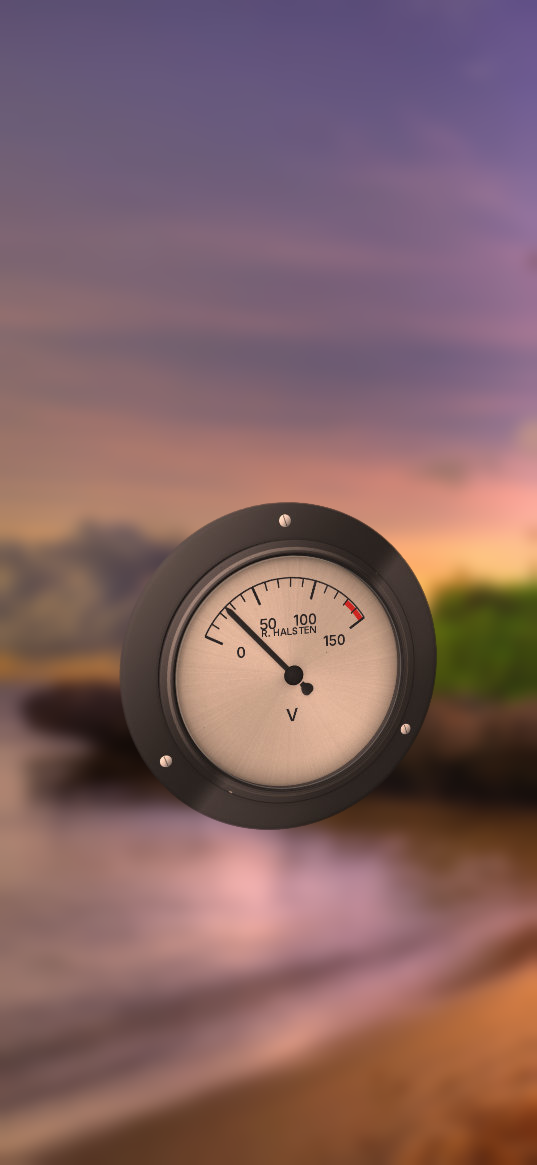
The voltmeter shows 25 V
